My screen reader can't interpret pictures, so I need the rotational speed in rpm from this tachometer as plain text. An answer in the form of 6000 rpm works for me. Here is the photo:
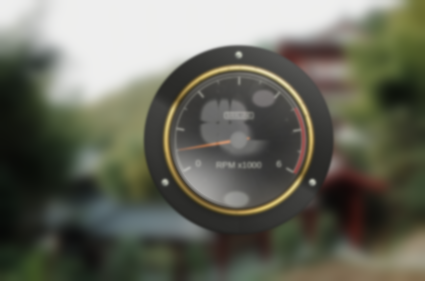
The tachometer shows 500 rpm
